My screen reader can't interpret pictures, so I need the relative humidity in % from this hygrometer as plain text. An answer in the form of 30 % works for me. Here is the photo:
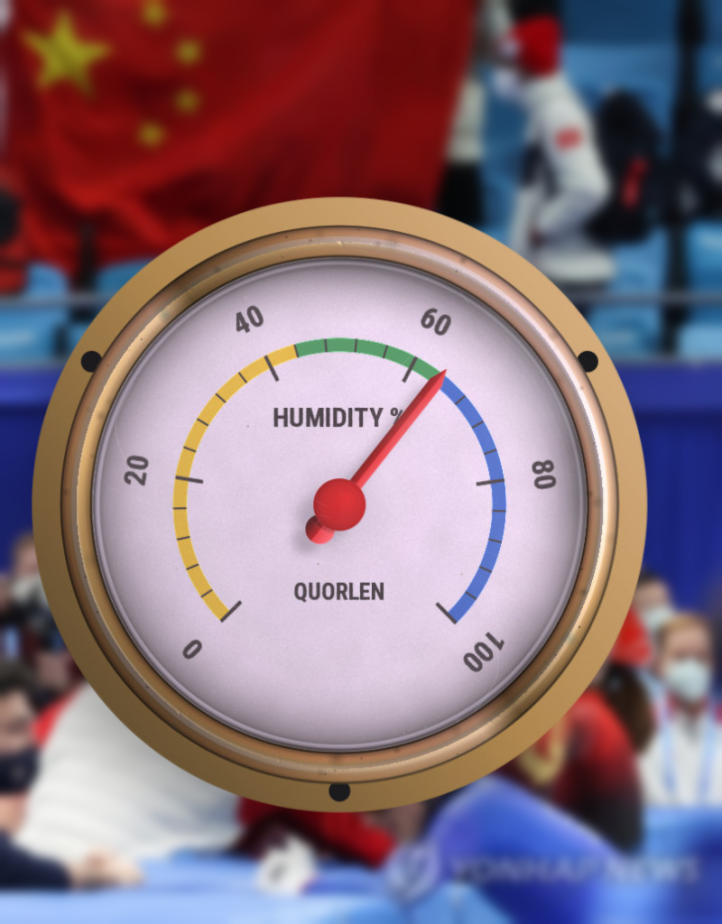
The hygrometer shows 64 %
